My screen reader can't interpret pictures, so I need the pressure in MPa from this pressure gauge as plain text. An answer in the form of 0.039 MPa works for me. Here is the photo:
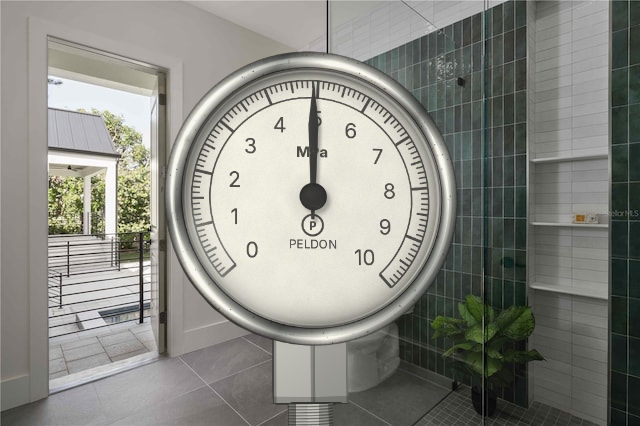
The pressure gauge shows 4.9 MPa
